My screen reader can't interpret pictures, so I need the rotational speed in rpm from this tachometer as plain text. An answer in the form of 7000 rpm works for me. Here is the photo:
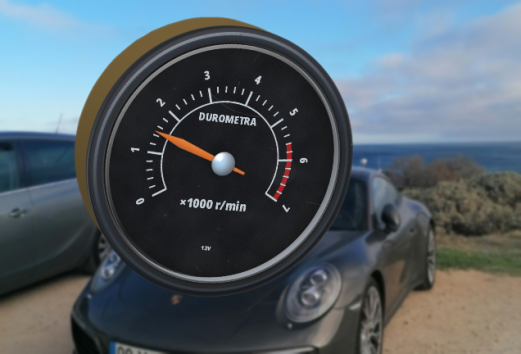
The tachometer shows 1500 rpm
